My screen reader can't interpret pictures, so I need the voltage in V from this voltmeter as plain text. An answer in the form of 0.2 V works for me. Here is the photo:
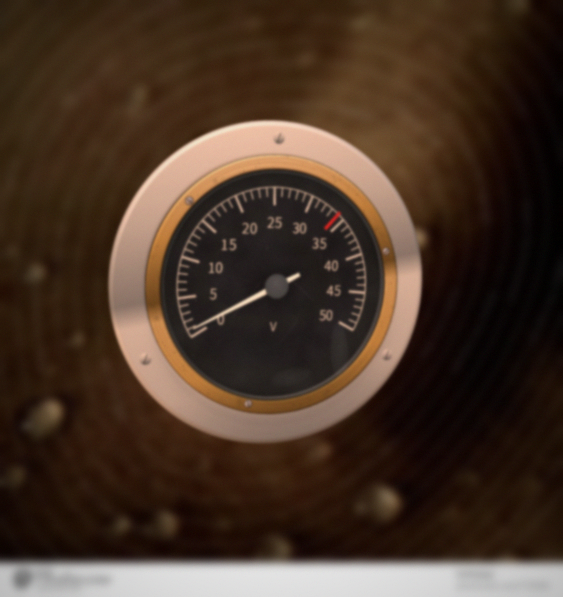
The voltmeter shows 1 V
